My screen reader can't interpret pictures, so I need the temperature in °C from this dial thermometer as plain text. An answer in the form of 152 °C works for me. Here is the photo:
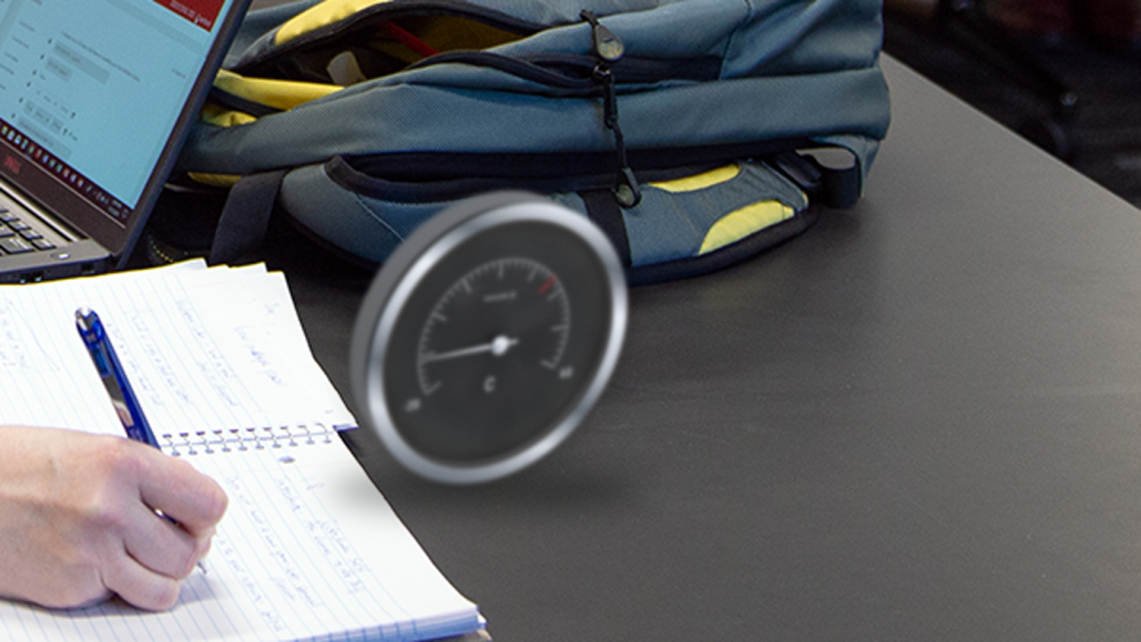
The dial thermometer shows -10 °C
